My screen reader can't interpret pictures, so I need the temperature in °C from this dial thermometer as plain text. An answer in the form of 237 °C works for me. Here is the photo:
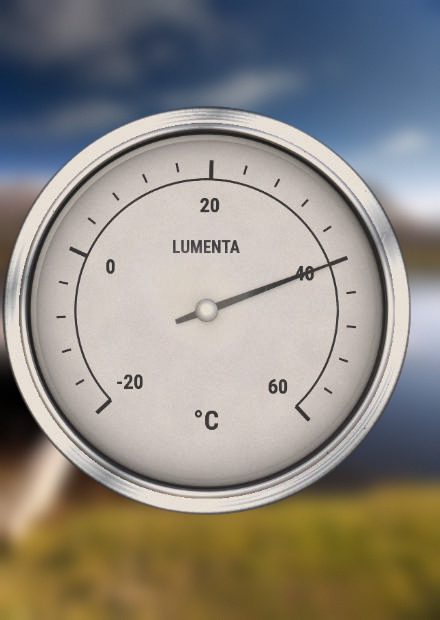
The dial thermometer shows 40 °C
